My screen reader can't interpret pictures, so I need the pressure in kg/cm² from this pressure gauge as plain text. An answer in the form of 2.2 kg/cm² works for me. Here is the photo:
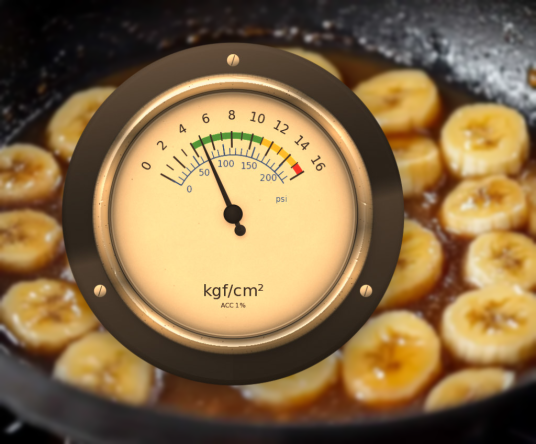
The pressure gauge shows 5 kg/cm²
